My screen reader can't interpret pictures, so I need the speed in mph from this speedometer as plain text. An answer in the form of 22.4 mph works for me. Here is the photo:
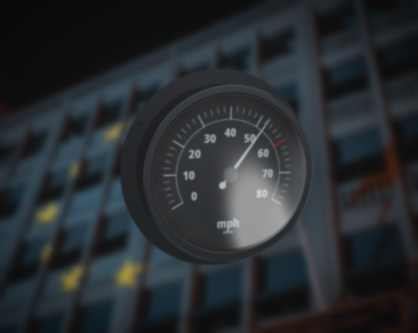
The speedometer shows 52 mph
